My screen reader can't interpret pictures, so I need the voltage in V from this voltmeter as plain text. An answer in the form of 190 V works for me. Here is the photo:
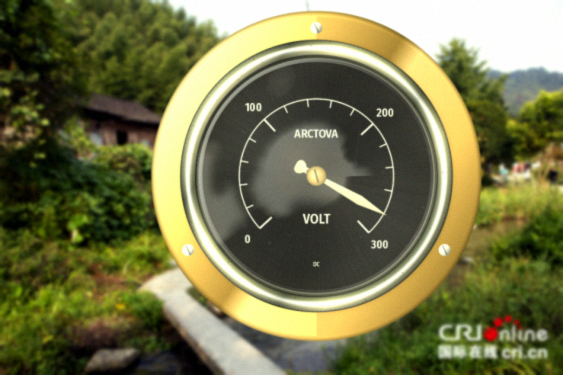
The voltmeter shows 280 V
